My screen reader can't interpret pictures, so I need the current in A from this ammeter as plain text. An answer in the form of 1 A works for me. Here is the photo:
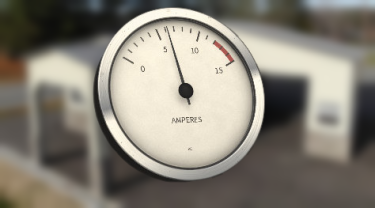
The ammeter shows 6 A
